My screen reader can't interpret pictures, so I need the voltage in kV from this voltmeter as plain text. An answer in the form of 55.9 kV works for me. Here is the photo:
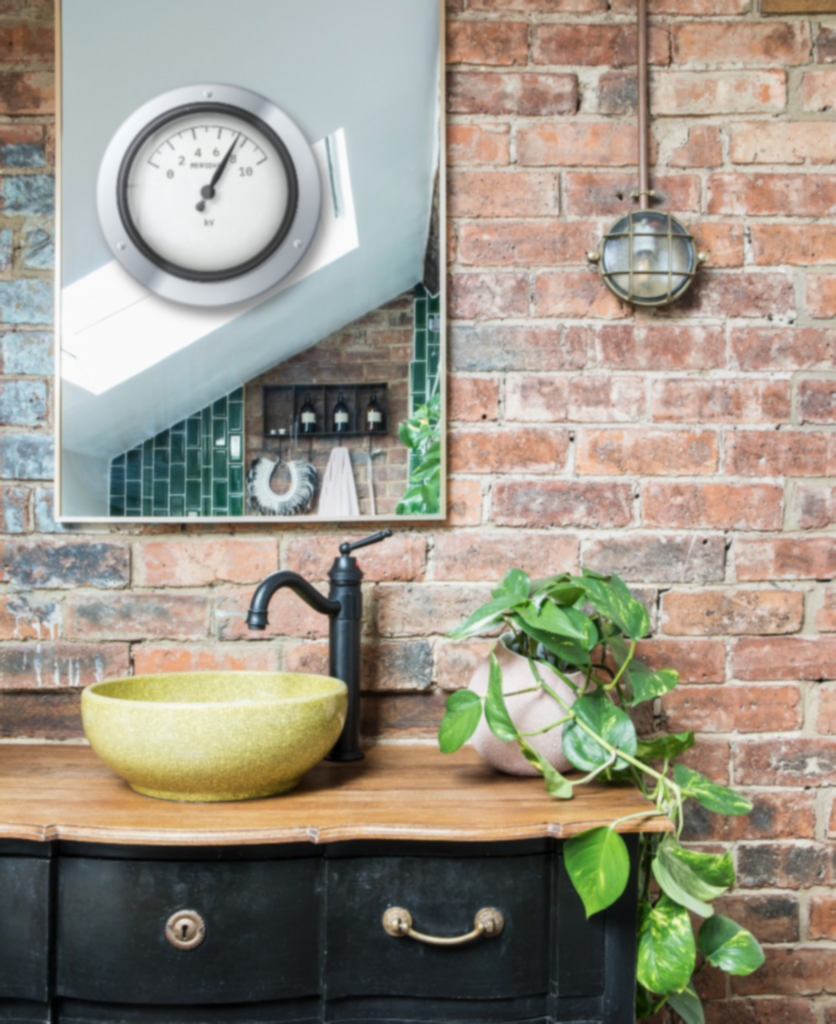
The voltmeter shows 7.5 kV
